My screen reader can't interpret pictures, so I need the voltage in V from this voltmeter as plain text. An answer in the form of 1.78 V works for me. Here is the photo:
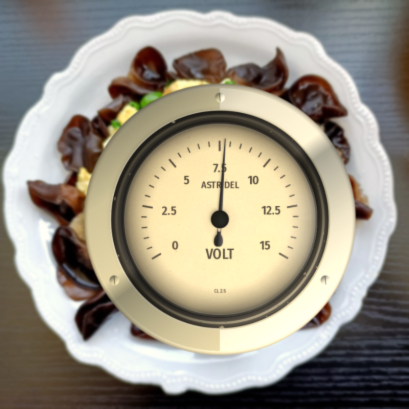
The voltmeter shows 7.75 V
